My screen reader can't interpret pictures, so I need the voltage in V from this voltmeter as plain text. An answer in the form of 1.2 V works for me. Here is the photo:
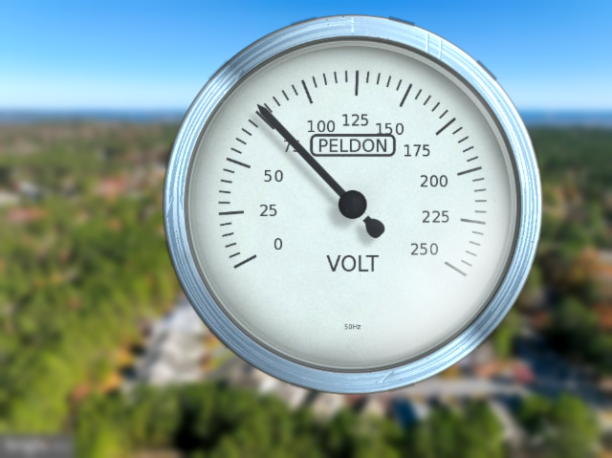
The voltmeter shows 77.5 V
